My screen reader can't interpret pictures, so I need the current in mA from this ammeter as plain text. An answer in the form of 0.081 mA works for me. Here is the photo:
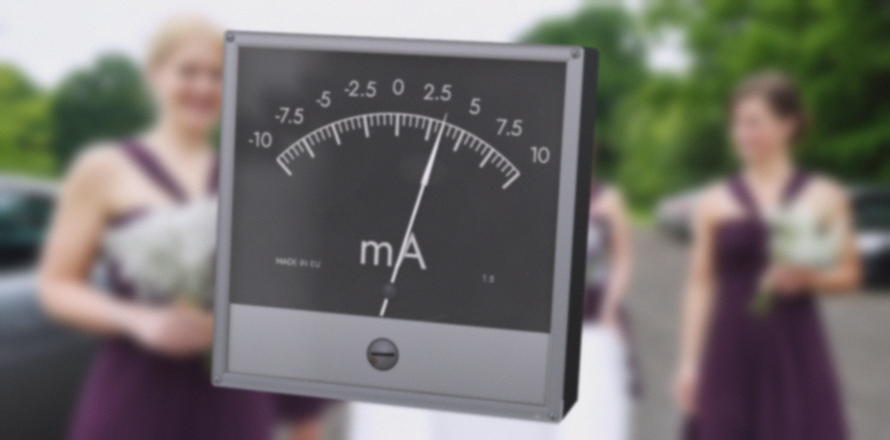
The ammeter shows 3.5 mA
